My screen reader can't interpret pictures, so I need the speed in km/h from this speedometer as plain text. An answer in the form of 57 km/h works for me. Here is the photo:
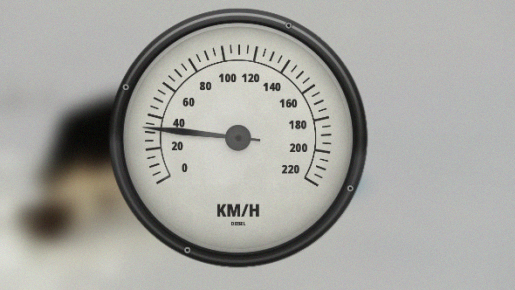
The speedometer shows 32.5 km/h
